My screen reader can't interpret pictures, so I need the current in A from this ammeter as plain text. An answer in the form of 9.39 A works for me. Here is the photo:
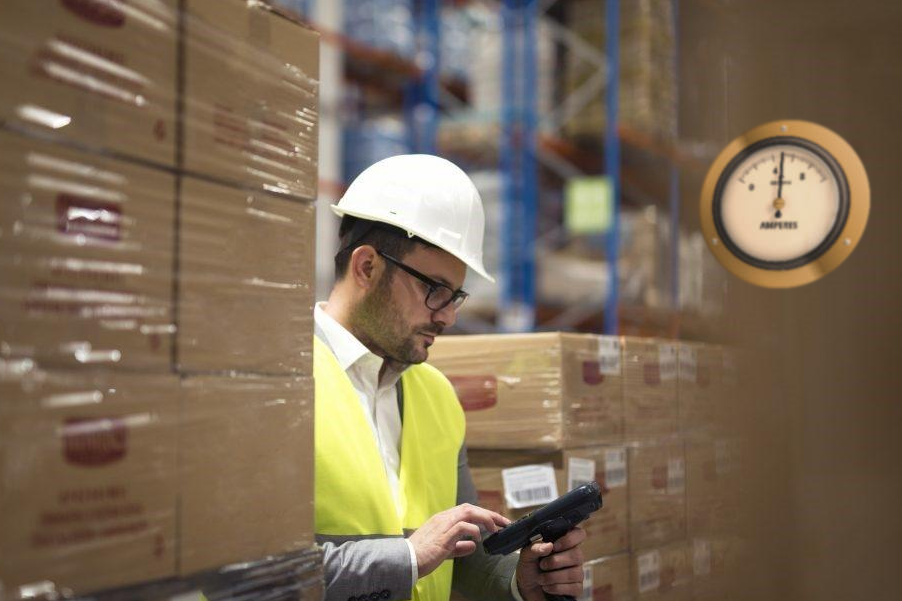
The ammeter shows 5 A
